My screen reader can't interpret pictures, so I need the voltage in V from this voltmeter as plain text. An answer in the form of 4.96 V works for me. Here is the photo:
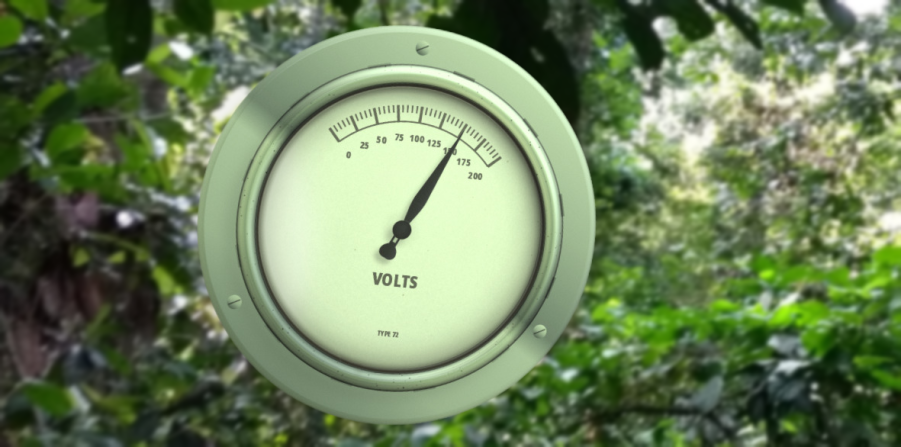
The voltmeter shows 150 V
